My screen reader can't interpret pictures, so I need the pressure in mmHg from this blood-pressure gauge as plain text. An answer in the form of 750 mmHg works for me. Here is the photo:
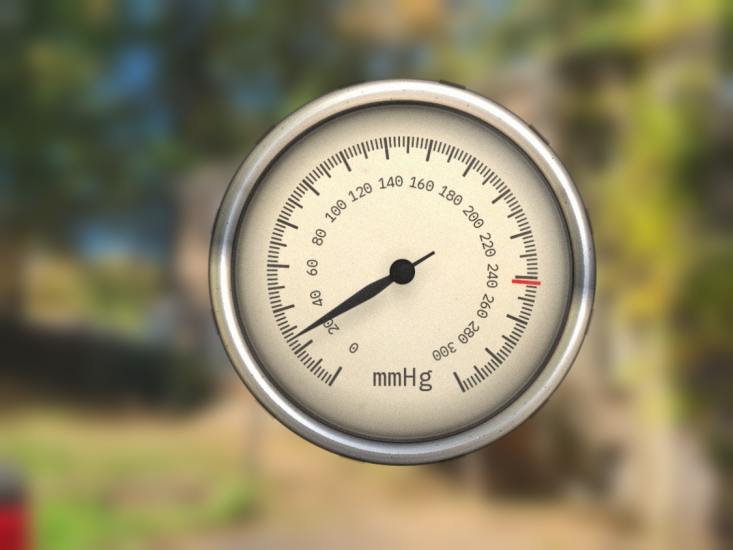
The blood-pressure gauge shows 26 mmHg
